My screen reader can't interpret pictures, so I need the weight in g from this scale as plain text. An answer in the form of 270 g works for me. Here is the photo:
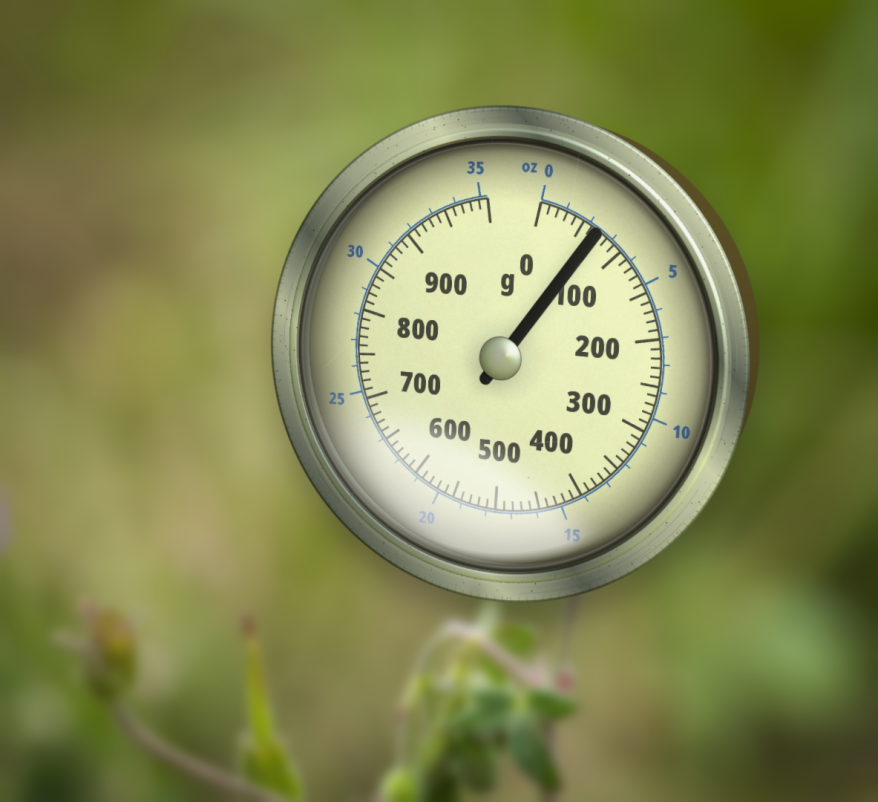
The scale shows 70 g
